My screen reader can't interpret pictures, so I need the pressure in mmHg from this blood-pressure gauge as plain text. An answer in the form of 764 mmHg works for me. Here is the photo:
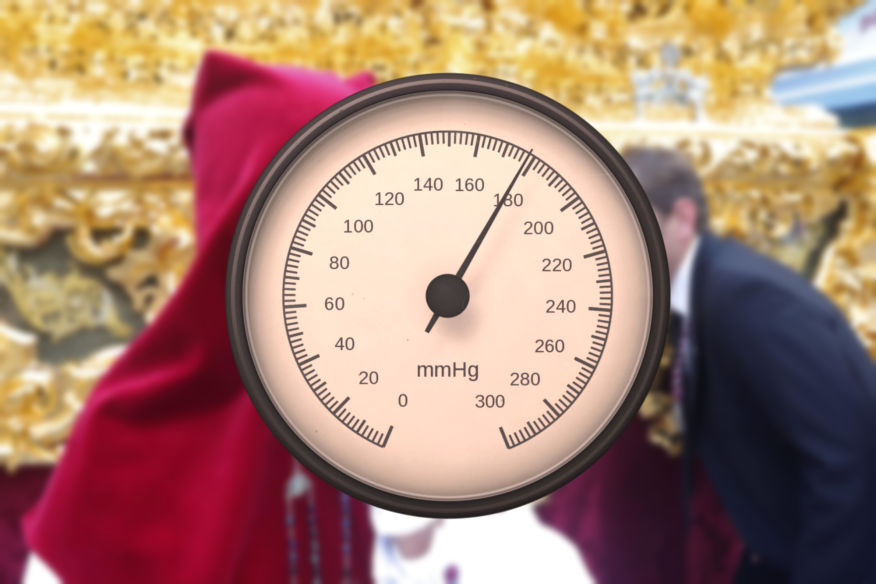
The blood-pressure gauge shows 178 mmHg
